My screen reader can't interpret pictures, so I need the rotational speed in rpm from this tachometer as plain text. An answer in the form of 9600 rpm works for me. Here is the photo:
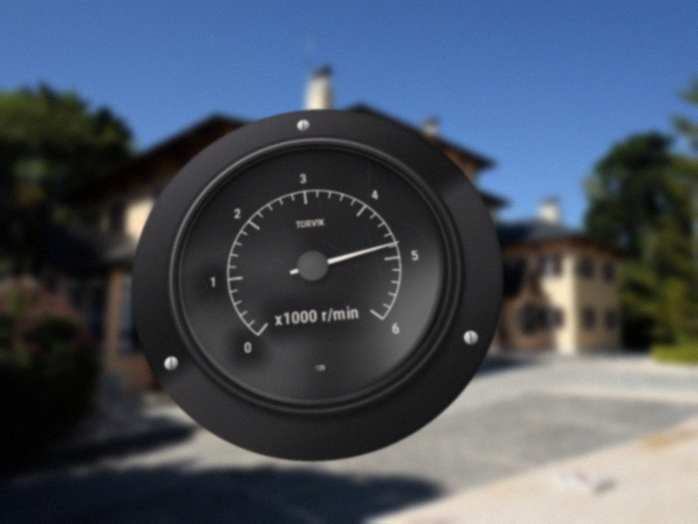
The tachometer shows 4800 rpm
